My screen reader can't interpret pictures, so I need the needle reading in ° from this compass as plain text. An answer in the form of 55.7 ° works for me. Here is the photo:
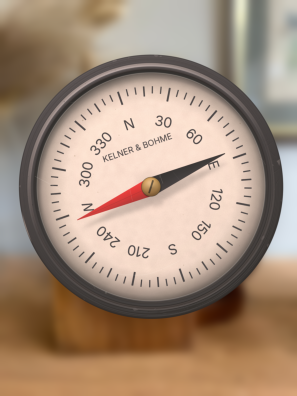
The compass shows 265 °
